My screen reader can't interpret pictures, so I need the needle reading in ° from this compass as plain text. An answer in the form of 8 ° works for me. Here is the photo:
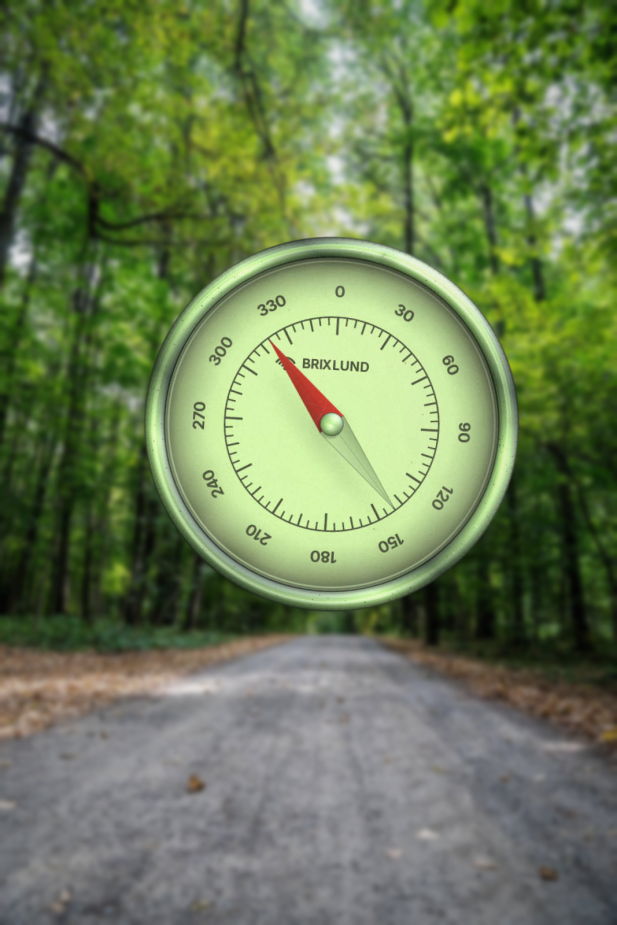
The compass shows 320 °
